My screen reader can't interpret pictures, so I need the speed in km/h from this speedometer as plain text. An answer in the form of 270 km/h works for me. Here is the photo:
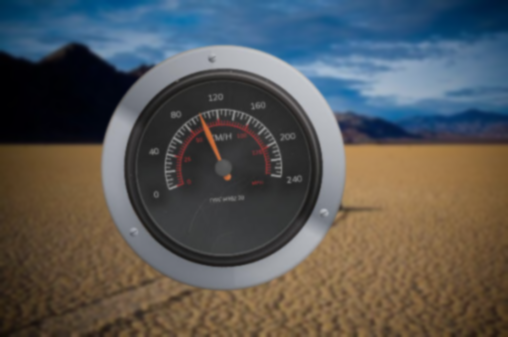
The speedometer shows 100 km/h
